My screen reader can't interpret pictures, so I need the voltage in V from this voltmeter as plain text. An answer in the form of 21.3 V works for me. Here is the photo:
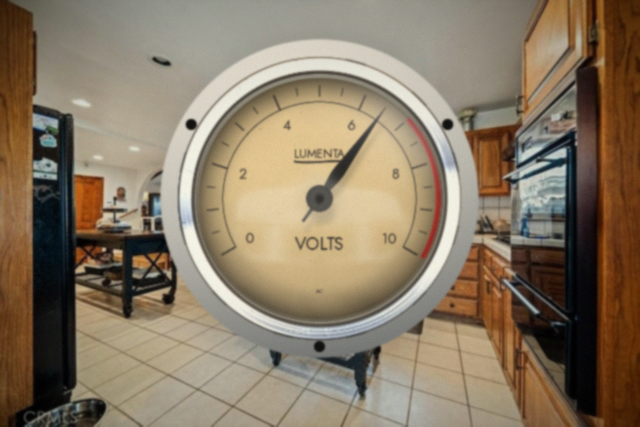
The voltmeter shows 6.5 V
